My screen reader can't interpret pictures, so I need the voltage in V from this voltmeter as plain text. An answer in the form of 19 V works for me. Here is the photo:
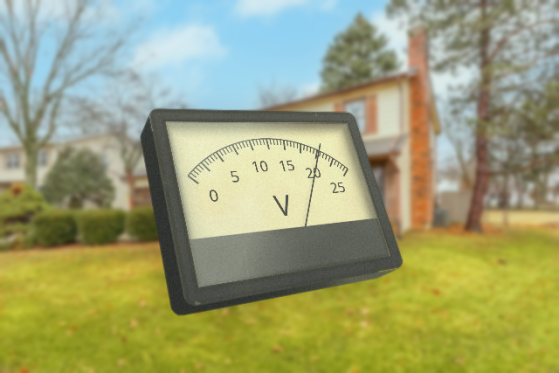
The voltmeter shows 20 V
